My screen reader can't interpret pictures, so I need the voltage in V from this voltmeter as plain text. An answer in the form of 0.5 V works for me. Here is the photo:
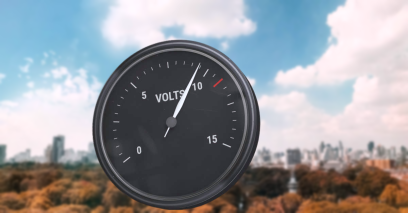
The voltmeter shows 9.5 V
